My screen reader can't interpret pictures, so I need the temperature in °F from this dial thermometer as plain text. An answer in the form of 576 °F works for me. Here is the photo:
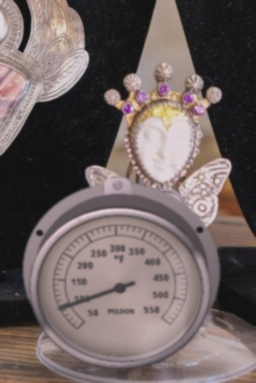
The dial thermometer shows 100 °F
